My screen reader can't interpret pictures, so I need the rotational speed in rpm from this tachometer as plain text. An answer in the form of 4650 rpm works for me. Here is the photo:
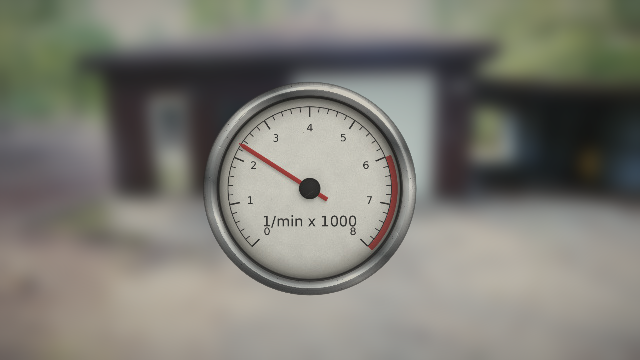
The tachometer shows 2300 rpm
